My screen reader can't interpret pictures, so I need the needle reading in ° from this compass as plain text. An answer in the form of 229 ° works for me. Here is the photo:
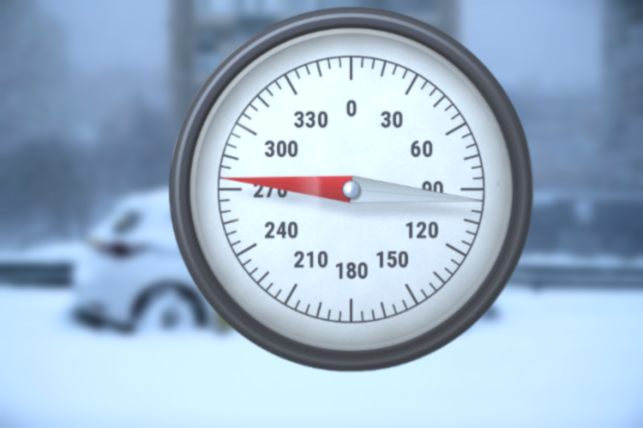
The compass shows 275 °
